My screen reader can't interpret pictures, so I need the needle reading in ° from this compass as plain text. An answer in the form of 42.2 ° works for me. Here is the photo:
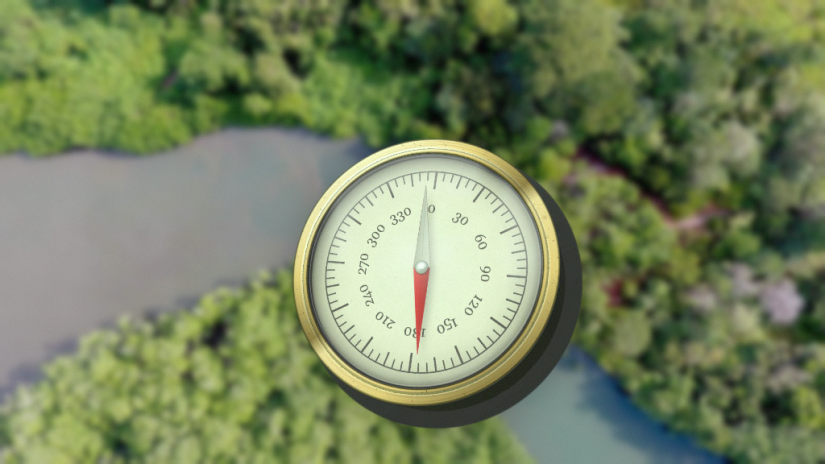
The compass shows 175 °
